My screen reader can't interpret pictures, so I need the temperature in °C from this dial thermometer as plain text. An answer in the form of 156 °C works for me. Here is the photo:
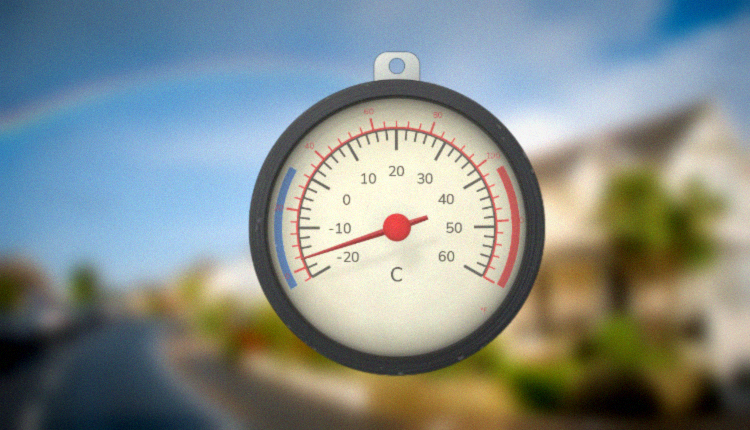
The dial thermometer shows -16 °C
